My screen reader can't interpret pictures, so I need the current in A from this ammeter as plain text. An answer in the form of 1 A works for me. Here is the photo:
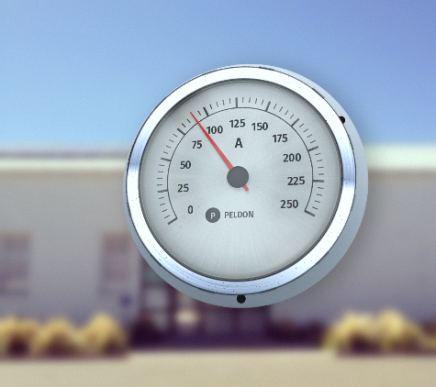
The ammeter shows 90 A
